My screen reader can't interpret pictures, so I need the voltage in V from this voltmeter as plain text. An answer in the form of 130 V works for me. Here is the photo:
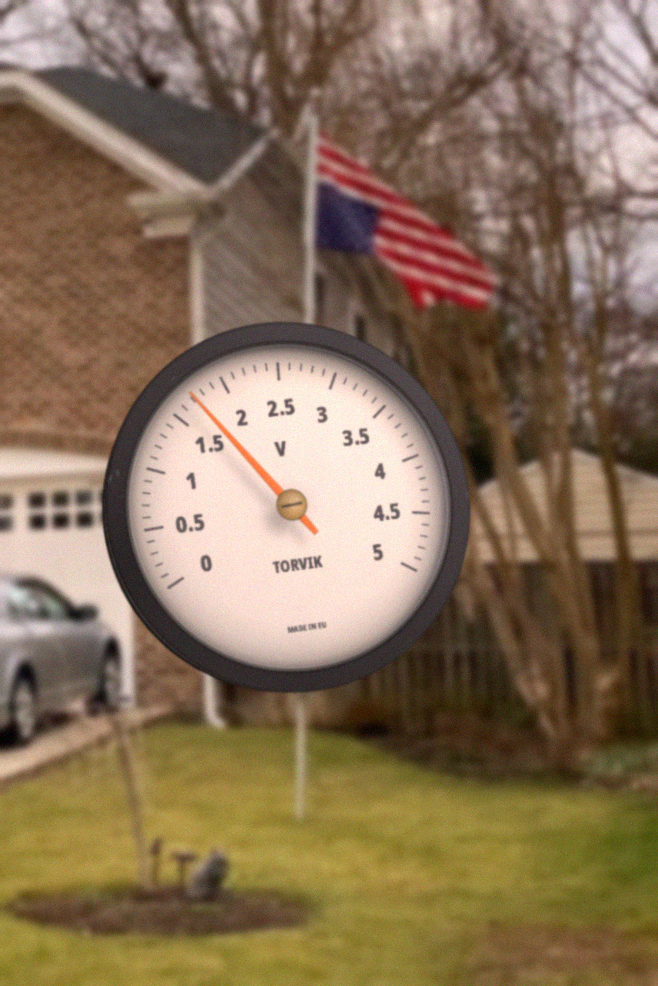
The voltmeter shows 1.7 V
